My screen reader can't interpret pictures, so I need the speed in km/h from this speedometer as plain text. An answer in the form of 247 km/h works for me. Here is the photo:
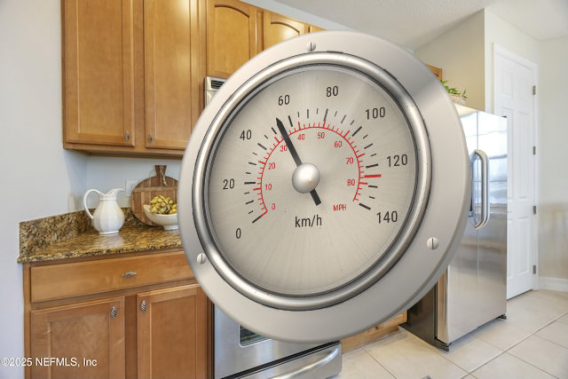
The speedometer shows 55 km/h
